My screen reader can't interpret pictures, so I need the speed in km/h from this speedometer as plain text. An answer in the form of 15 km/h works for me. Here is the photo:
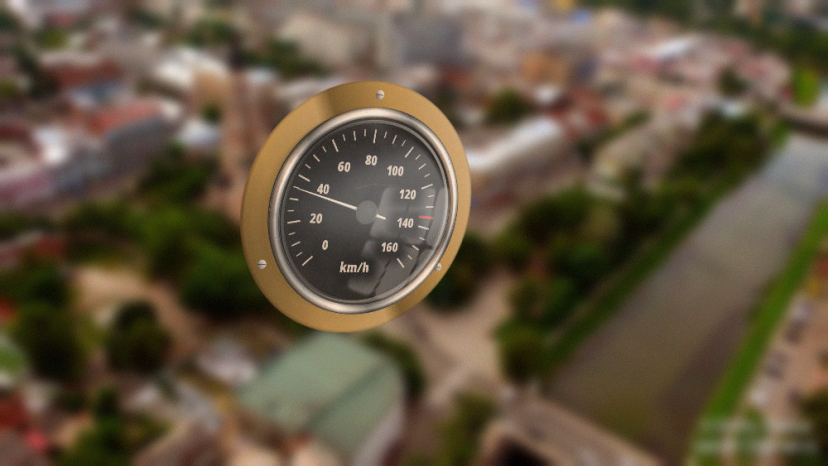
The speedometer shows 35 km/h
